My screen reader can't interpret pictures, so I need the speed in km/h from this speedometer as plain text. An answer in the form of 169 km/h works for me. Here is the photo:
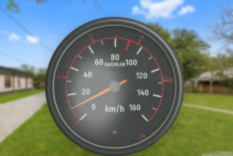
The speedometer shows 10 km/h
